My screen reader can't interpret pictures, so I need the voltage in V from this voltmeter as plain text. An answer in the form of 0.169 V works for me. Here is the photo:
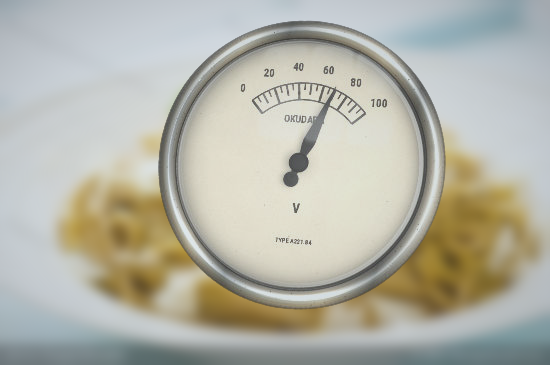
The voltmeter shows 70 V
